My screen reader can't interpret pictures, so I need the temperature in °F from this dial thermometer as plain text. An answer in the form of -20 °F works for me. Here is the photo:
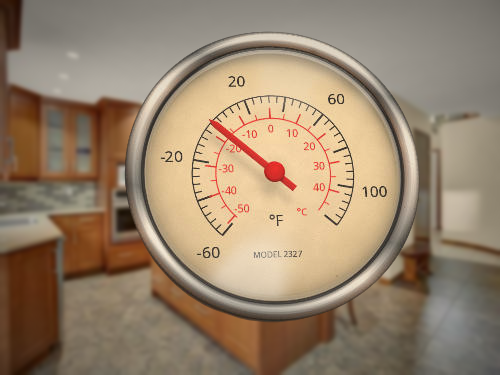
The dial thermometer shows 0 °F
